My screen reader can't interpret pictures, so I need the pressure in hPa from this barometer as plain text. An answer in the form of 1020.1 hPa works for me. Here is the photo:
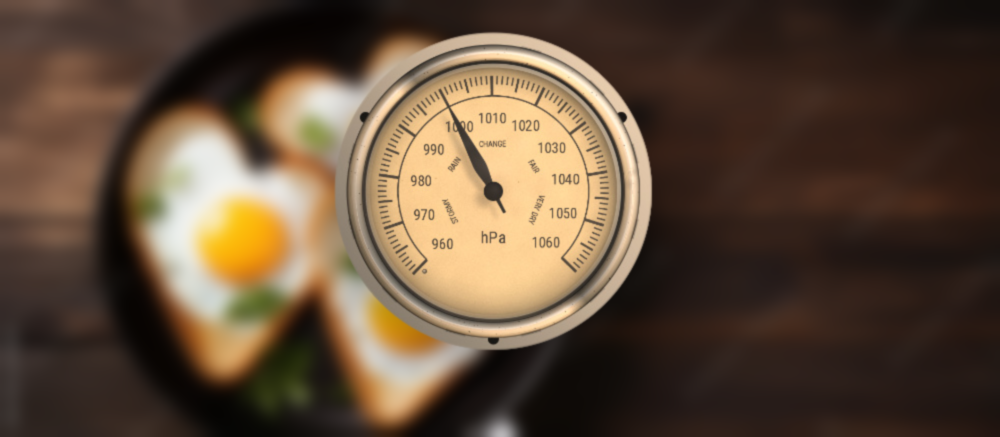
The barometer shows 1000 hPa
